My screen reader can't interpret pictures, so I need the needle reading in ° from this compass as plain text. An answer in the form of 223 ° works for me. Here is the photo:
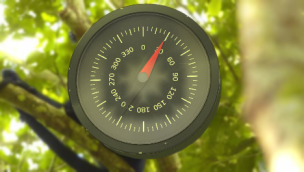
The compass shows 30 °
